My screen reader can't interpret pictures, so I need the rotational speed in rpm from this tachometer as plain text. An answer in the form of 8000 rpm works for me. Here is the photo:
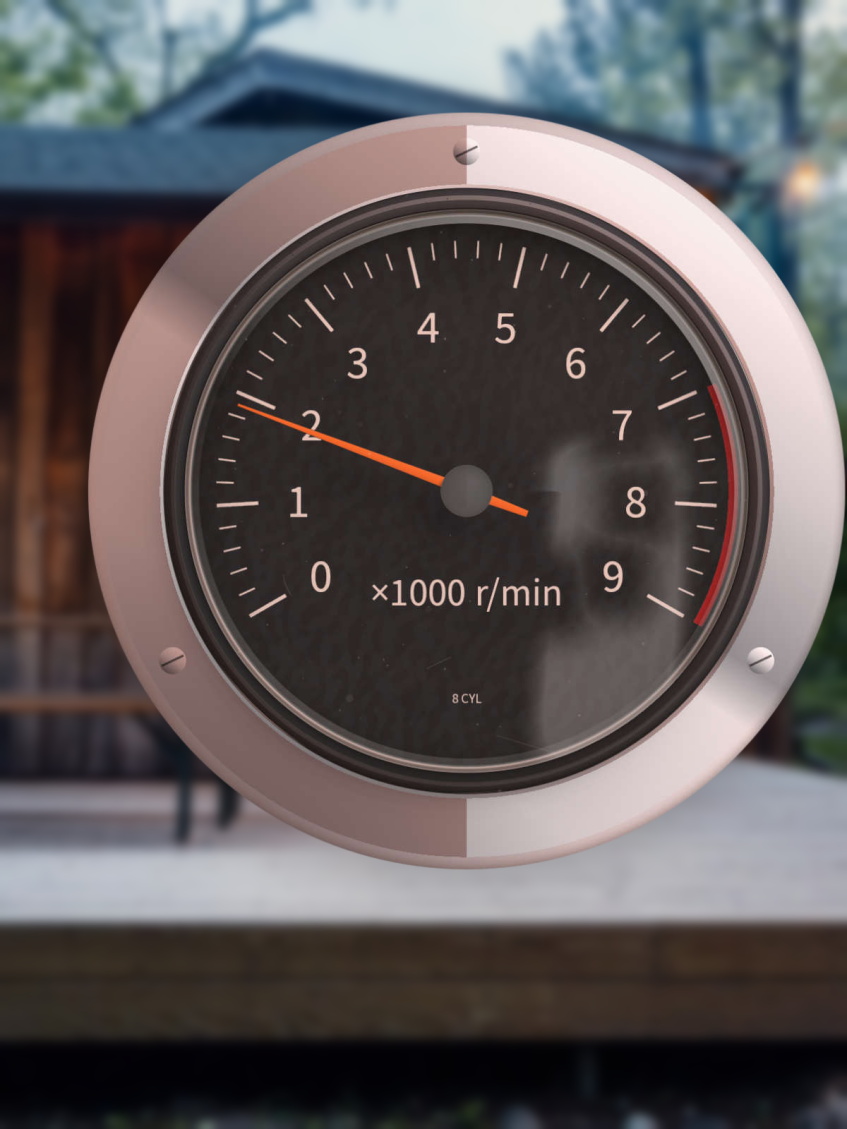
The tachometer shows 1900 rpm
